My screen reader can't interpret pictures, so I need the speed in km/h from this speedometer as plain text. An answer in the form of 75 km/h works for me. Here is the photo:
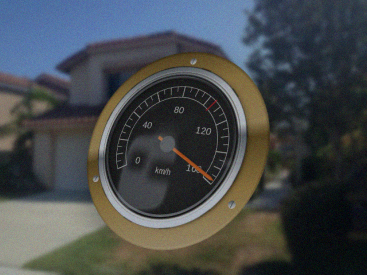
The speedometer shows 157.5 km/h
